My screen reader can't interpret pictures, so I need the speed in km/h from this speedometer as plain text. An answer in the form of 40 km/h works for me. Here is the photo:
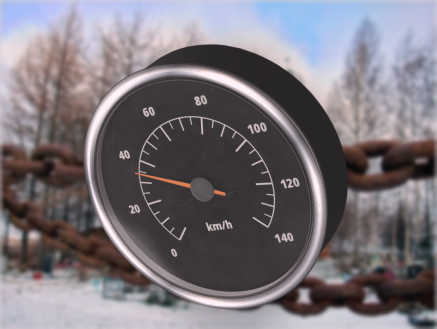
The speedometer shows 35 km/h
